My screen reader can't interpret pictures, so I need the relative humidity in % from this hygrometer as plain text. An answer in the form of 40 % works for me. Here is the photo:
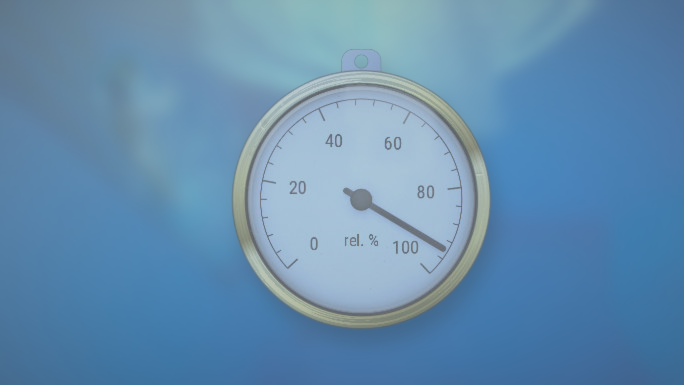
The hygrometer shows 94 %
